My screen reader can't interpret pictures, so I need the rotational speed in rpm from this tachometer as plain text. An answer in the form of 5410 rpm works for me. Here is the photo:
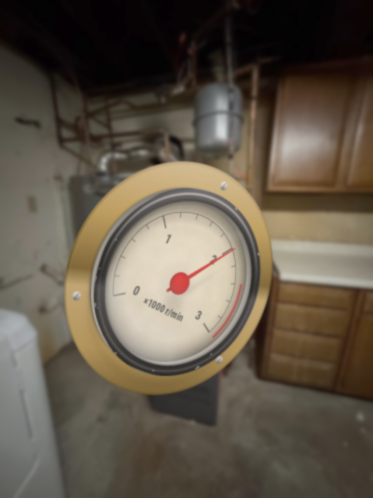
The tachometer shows 2000 rpm
